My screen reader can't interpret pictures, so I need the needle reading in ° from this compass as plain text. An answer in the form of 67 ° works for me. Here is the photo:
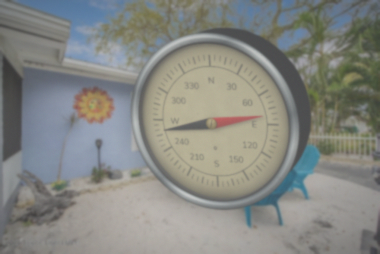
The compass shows 80 °
